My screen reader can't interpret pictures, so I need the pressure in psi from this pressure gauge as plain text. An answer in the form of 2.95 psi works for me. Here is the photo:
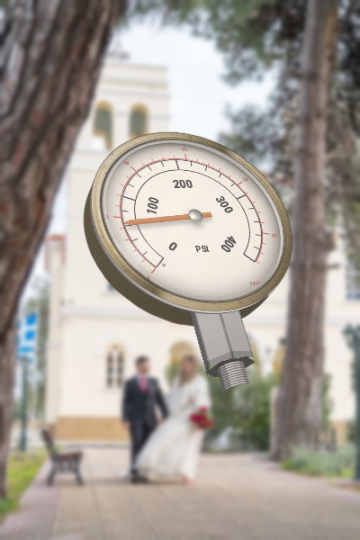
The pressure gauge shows 60 psi
